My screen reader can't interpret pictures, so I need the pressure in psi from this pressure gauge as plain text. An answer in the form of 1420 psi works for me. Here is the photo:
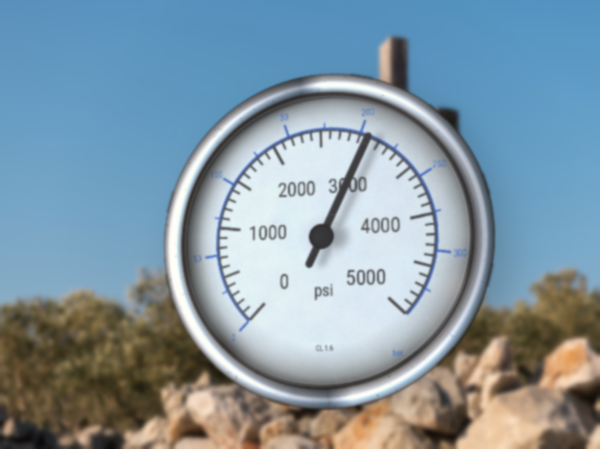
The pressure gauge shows 3000 psi
